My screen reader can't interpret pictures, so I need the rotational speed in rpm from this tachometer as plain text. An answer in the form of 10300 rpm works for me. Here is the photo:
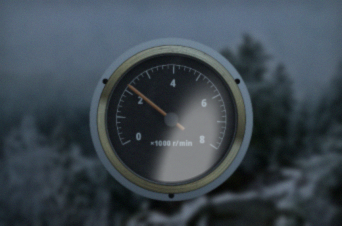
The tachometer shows 2200 rpm
